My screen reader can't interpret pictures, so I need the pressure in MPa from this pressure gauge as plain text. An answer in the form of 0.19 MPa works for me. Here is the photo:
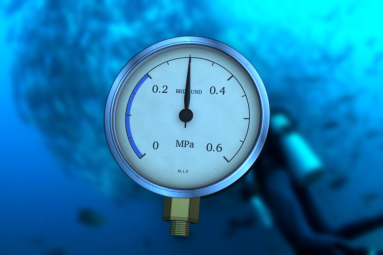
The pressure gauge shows 0.3 MPa
